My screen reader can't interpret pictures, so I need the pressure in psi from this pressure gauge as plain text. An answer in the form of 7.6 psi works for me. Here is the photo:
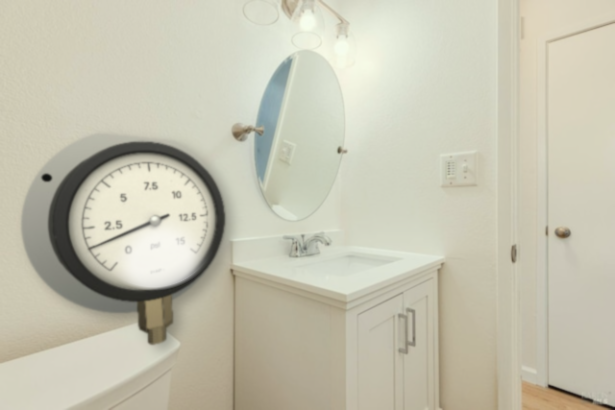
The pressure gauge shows 1.5 psi
